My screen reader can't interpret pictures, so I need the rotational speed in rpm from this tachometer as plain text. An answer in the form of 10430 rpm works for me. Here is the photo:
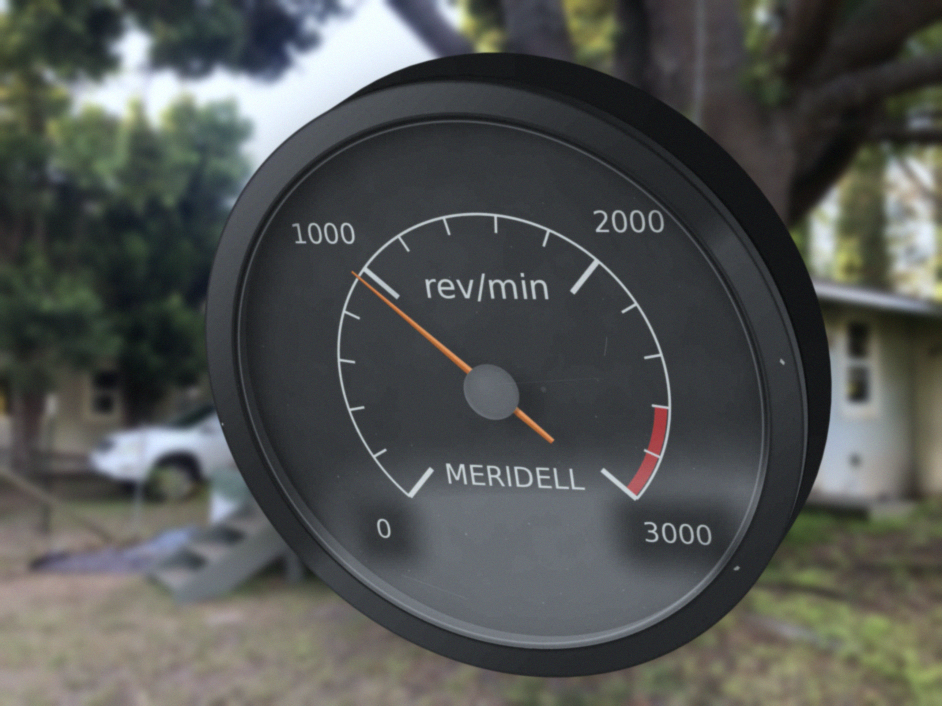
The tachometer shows 1000 rpm
